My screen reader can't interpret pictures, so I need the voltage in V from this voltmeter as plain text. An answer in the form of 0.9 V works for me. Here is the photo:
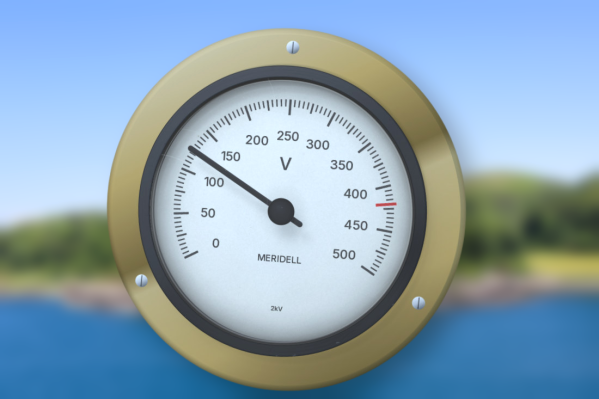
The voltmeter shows 125 V
